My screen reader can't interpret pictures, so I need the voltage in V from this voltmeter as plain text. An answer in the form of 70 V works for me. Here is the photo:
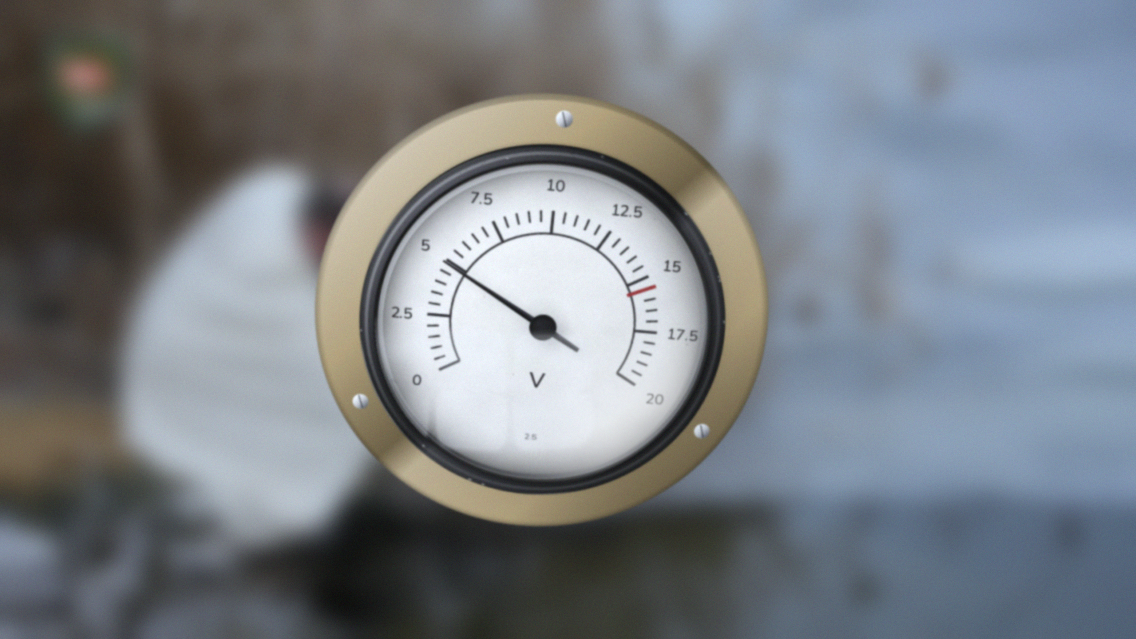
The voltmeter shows 5 V
